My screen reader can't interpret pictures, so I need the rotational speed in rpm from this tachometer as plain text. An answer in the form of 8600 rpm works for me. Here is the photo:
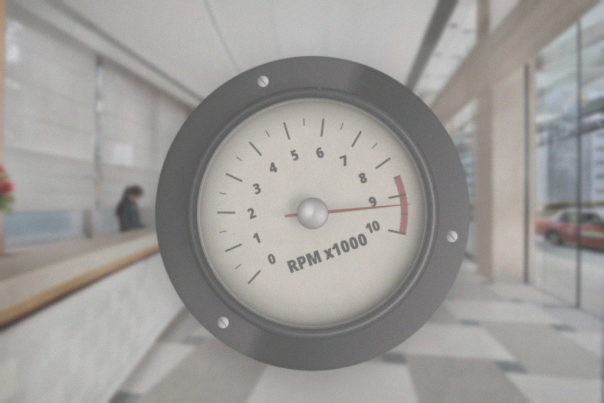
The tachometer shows 9250 rpm
